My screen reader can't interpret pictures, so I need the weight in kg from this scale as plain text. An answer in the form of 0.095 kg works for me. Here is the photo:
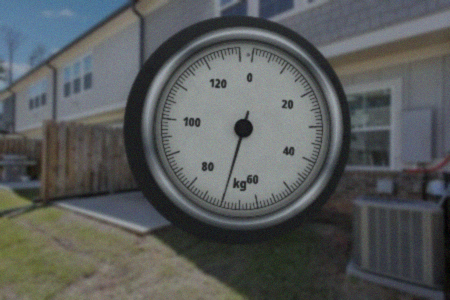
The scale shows 70 kg
